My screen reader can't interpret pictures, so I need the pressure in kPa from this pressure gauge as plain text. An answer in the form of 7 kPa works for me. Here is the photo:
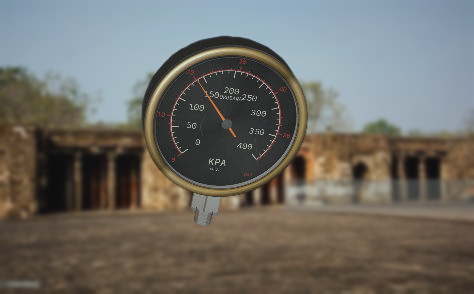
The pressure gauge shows 140 kPa
